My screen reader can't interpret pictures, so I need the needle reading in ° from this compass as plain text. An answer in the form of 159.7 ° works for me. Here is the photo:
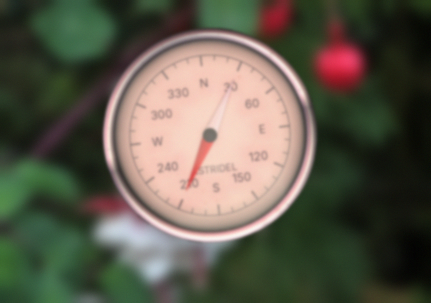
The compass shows 210 °
